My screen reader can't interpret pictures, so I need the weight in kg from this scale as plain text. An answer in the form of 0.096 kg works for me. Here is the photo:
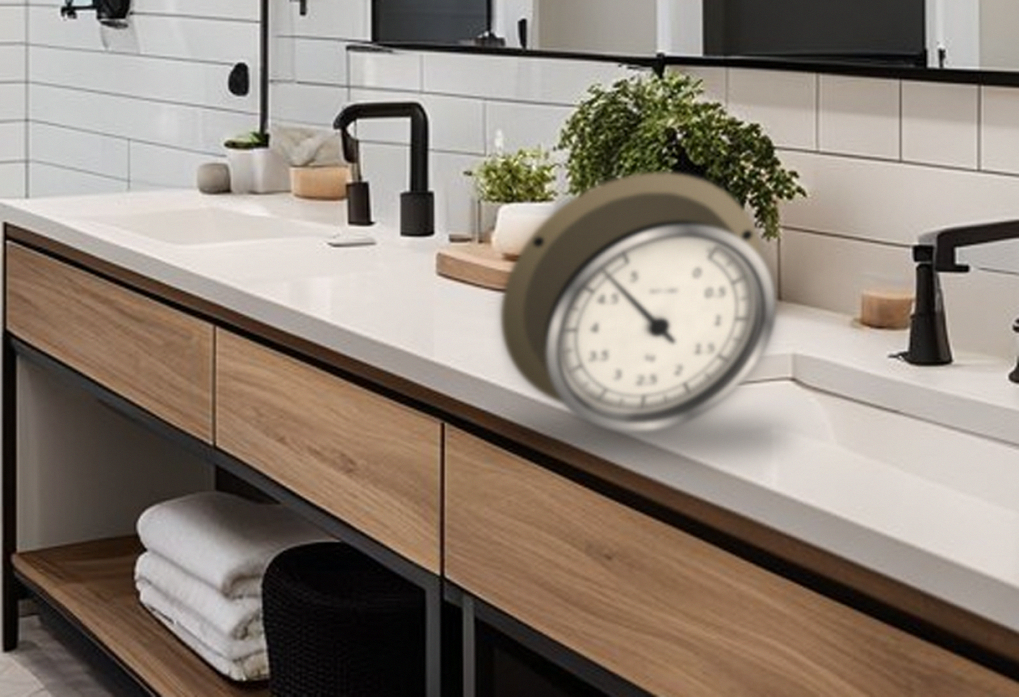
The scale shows 4.75 kg
